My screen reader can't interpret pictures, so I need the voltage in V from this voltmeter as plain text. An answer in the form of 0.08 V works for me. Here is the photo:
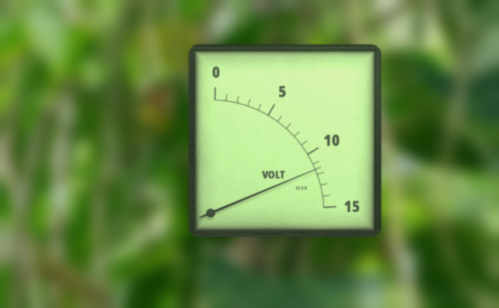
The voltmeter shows 11.5 V
